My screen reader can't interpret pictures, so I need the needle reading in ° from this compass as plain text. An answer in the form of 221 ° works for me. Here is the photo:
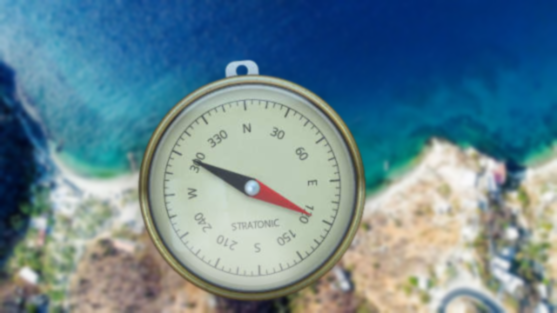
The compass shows 120 °
